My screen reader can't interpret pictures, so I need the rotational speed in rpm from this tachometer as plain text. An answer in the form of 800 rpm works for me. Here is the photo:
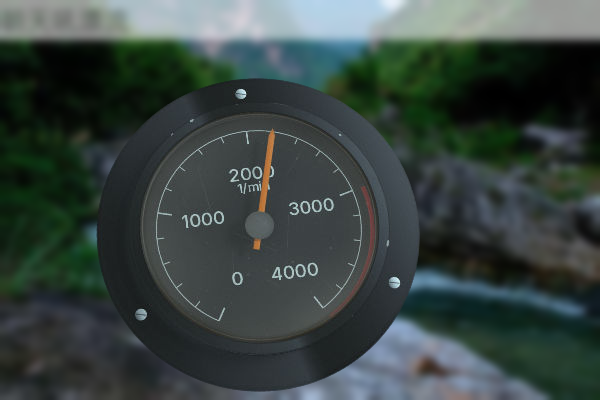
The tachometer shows 2200 rpm
